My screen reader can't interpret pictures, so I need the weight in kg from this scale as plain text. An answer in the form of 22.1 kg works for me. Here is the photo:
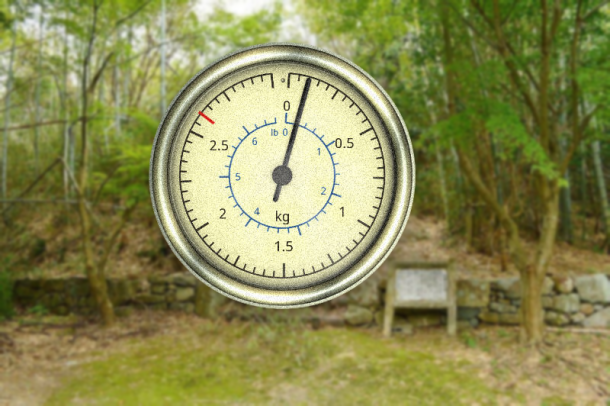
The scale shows 0.1 kg
